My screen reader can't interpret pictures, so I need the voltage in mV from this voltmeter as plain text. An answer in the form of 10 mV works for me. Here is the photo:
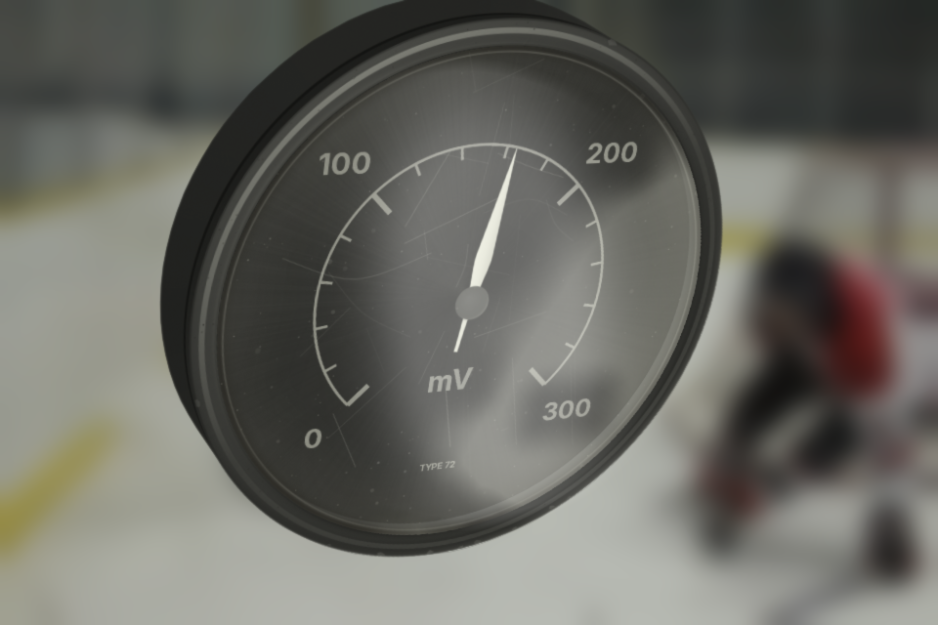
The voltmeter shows 160 mV
